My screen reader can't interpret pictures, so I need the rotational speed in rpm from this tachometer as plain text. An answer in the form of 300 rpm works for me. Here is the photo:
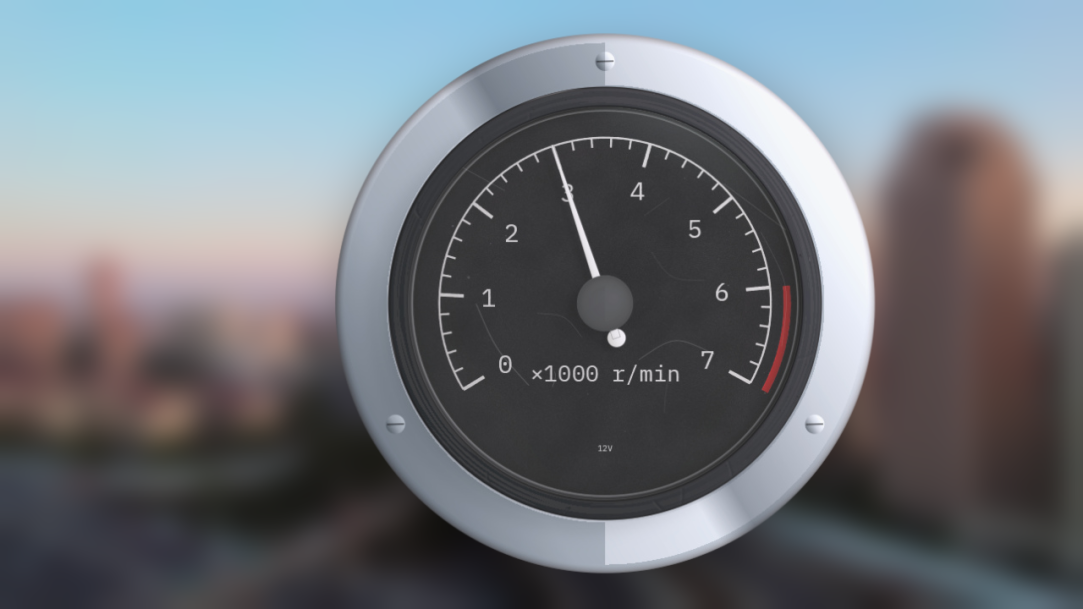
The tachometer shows 3000 rpm
